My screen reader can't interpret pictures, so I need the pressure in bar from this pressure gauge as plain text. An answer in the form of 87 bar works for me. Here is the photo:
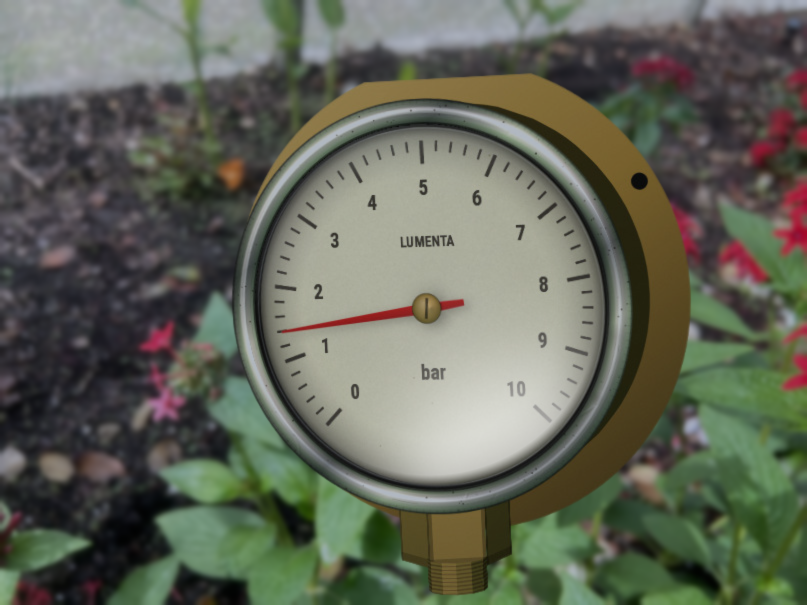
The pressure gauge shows 1.4 bar
